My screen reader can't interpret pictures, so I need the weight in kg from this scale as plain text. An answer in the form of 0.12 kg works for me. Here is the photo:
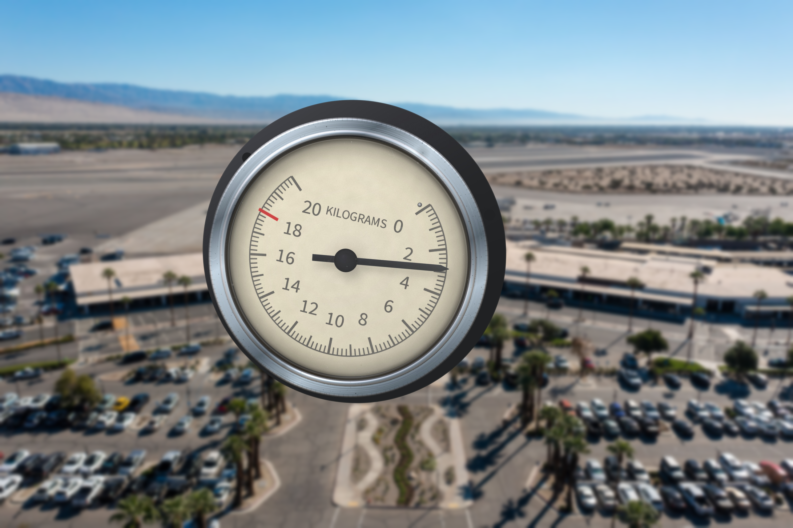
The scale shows 2.8 kg
